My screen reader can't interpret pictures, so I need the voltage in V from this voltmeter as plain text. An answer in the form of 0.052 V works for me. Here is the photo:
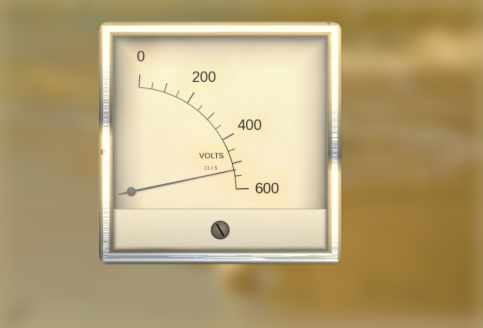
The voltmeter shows 525 V
